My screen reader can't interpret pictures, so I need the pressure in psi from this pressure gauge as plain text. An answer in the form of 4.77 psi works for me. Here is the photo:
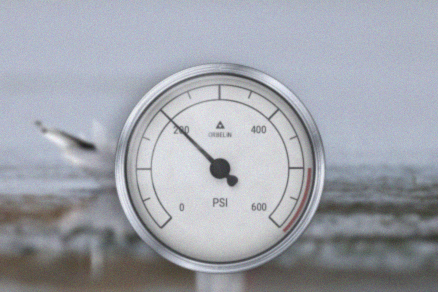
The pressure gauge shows 200 psi
